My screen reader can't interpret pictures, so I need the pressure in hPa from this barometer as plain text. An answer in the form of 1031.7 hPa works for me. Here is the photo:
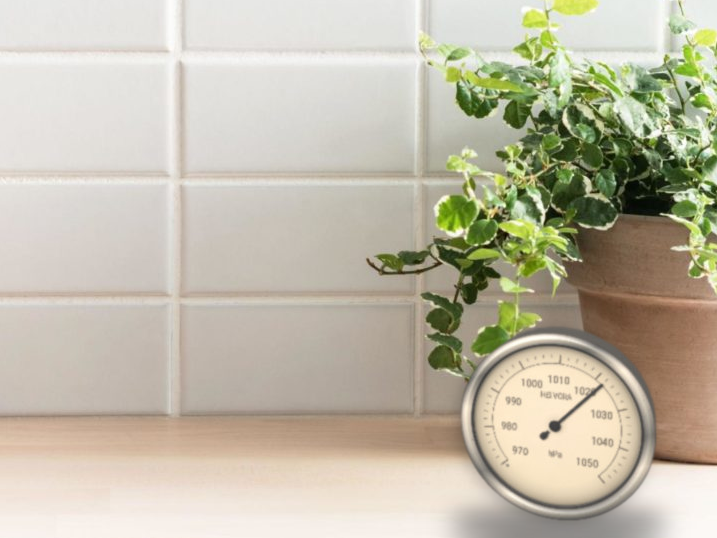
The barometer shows 1022 hPa
